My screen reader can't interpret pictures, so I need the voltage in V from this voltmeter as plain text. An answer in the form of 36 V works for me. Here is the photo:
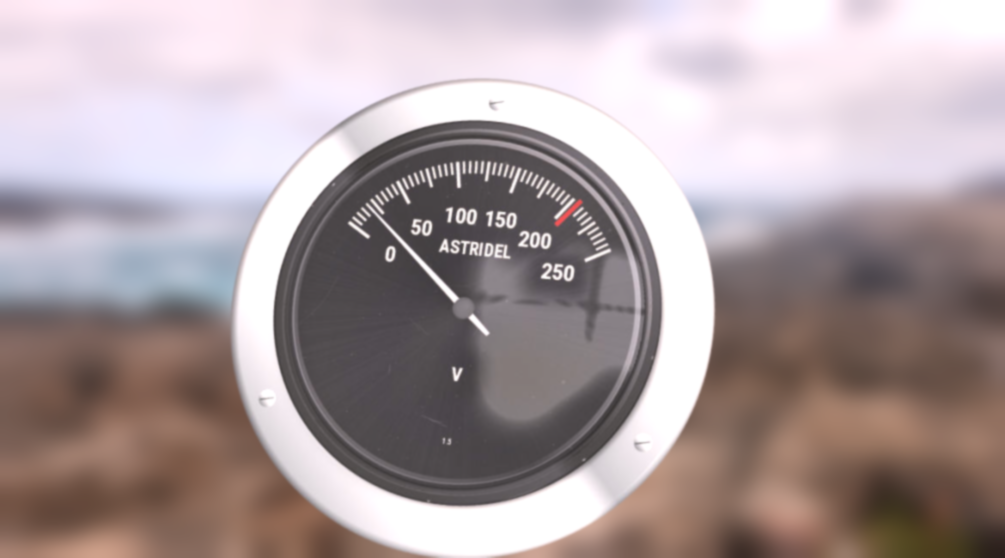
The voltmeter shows 20 V
